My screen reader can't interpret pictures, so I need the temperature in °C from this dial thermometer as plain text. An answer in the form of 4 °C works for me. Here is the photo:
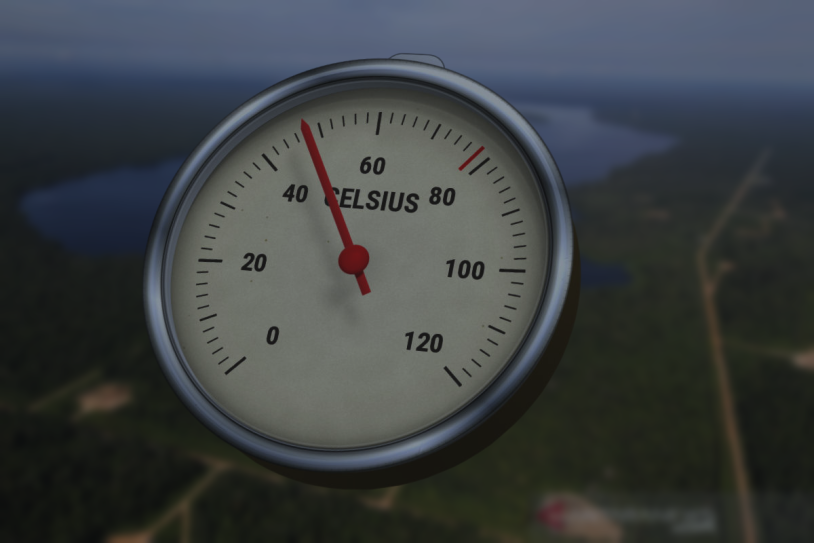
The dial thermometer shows 48 °C
